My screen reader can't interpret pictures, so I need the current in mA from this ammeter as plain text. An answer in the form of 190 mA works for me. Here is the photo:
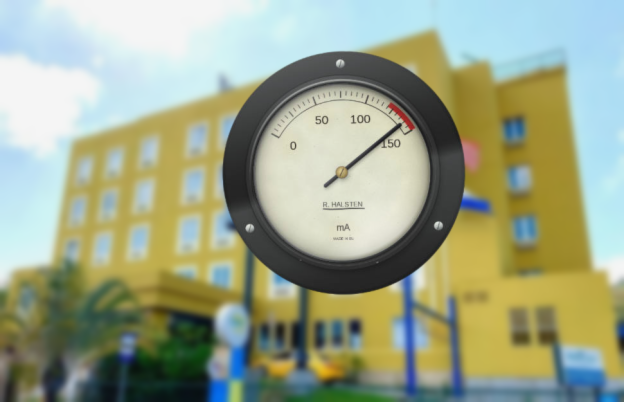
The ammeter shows 140 mA
